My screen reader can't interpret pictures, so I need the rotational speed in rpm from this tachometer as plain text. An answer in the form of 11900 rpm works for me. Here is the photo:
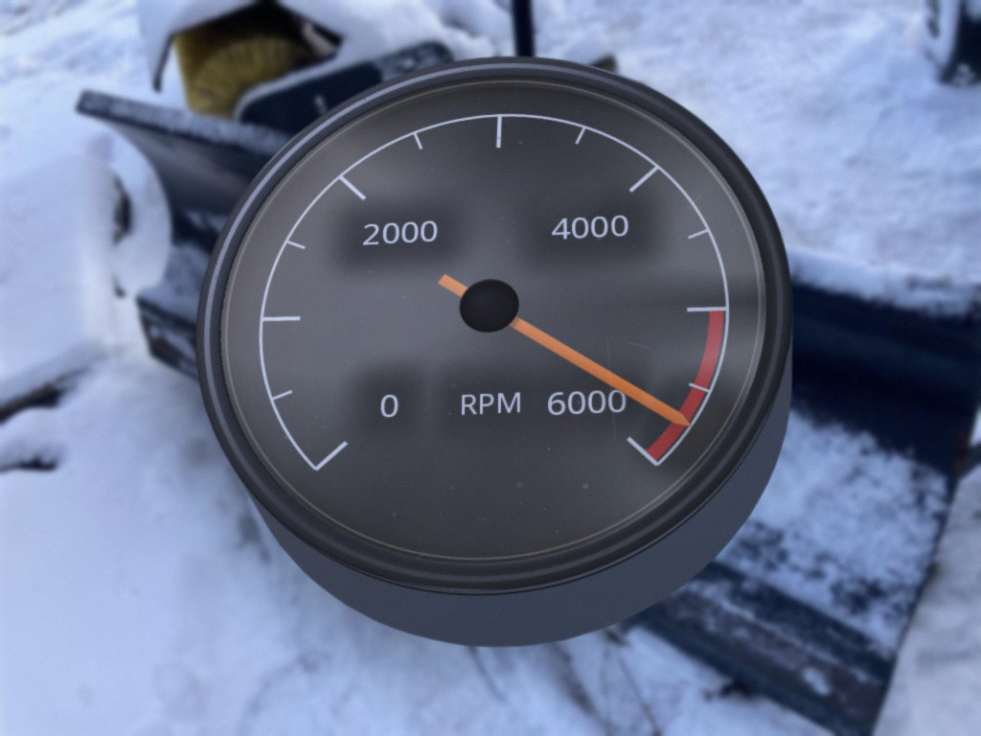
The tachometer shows 5750 rpm
